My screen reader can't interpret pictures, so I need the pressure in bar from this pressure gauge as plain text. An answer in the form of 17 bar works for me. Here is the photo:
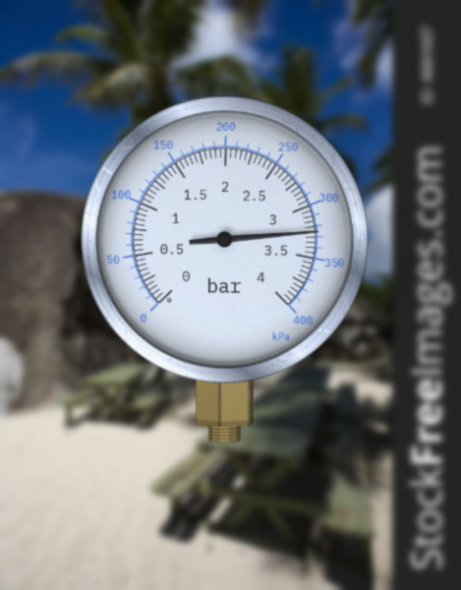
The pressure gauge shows 3.25 bar
